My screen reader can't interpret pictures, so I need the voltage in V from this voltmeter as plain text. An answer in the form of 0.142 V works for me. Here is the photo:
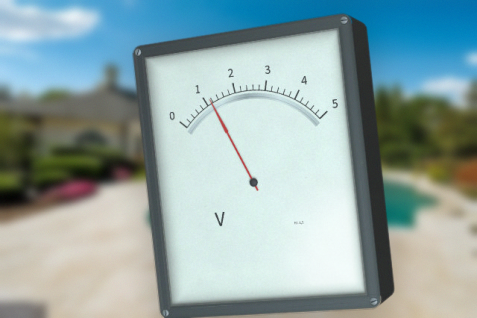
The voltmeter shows 1.2 V
